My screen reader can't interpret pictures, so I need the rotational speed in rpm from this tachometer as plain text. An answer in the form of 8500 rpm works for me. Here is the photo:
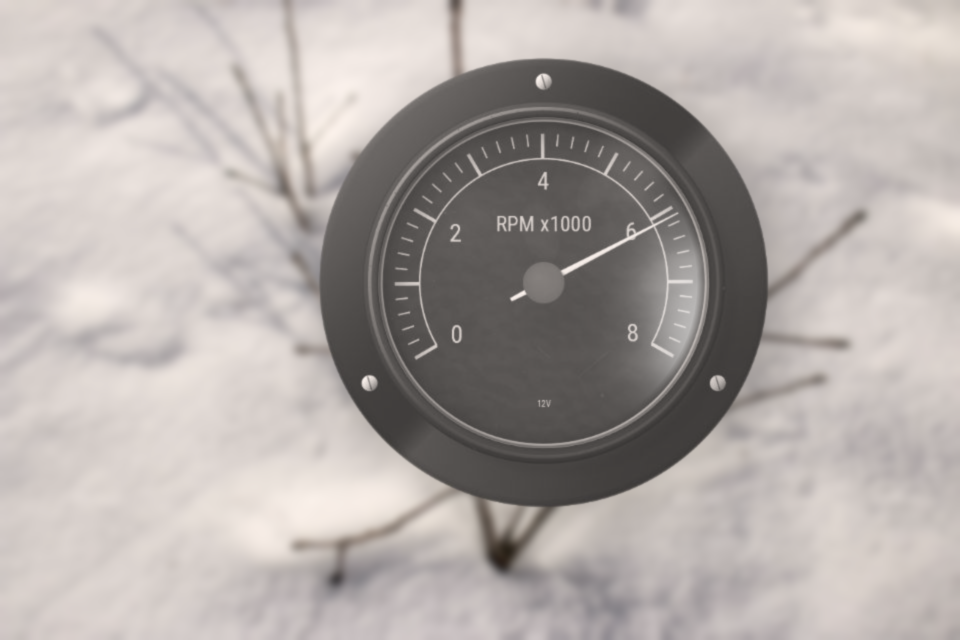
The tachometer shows 6100 rpm
